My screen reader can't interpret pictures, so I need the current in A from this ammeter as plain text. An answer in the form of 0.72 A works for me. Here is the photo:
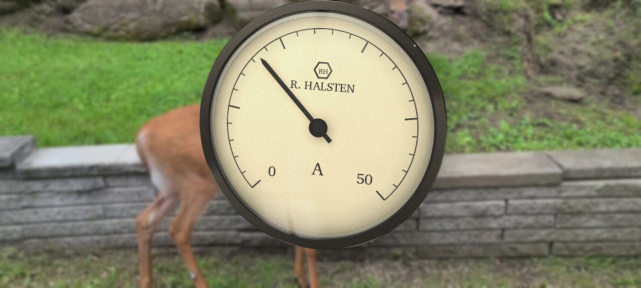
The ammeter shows 17 A
